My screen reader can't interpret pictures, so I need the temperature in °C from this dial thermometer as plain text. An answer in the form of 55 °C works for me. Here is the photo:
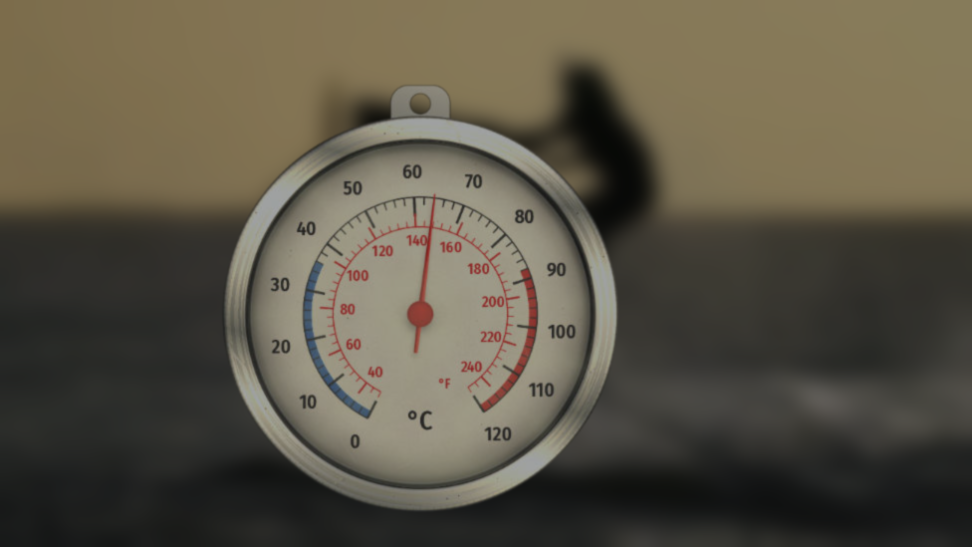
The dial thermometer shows 64 °C
